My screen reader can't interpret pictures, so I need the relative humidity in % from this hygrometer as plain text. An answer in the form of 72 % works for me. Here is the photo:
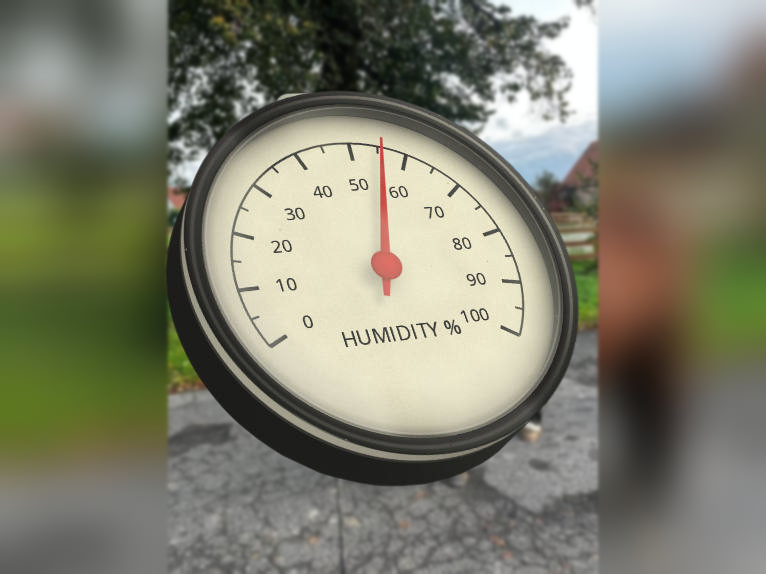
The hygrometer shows 55 %
